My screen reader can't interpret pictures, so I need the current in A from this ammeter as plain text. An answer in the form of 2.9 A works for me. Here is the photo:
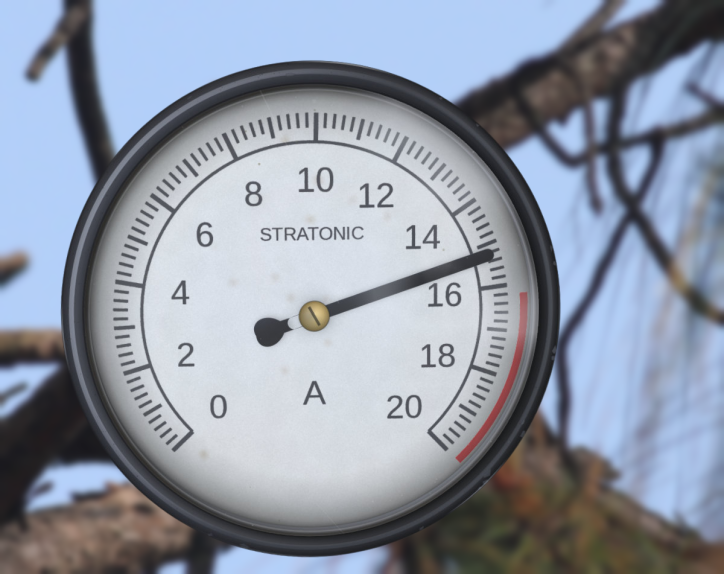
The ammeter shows 15.2 A
